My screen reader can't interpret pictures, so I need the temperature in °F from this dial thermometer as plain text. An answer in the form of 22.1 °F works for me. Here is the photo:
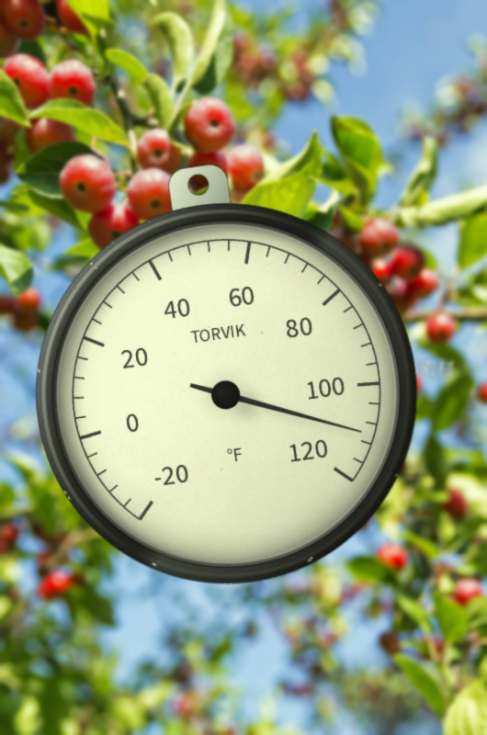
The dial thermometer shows 110 °F
